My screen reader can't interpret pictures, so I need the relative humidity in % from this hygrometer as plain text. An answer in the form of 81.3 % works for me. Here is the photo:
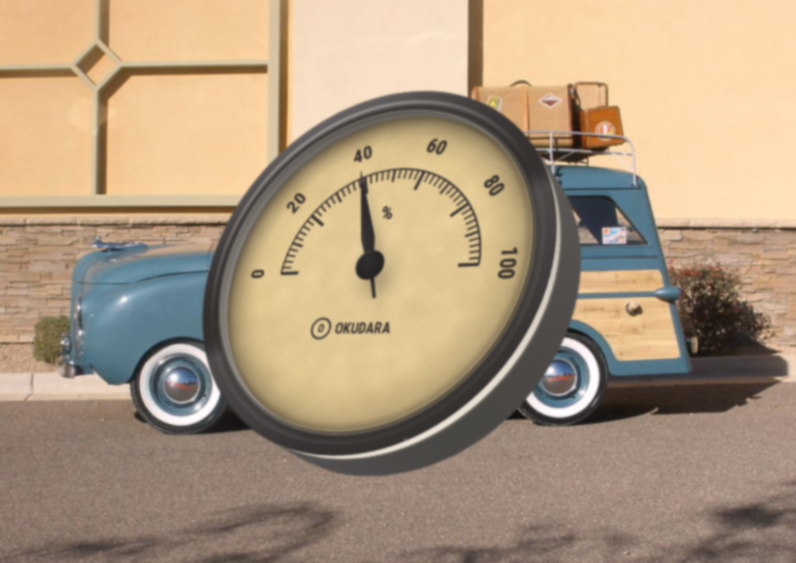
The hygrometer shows 40 %
